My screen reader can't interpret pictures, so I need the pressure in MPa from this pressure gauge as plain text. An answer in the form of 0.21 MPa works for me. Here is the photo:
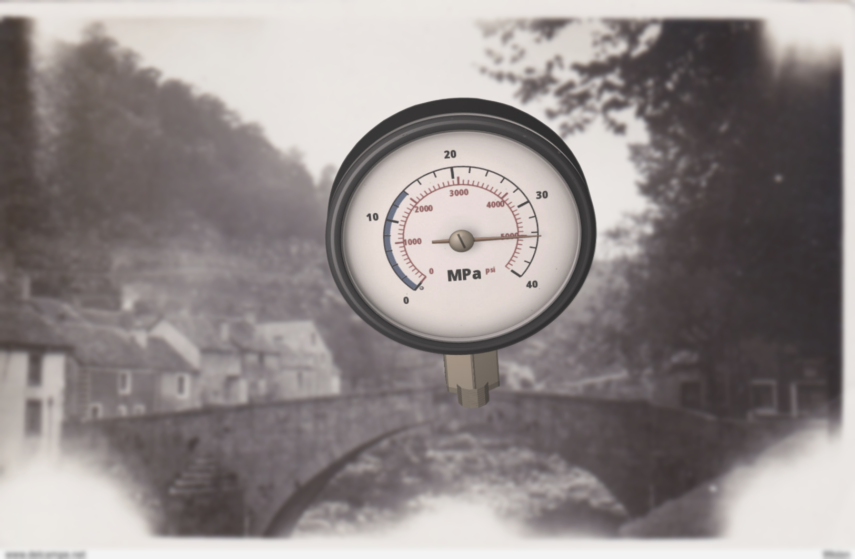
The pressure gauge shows 34 MPa
